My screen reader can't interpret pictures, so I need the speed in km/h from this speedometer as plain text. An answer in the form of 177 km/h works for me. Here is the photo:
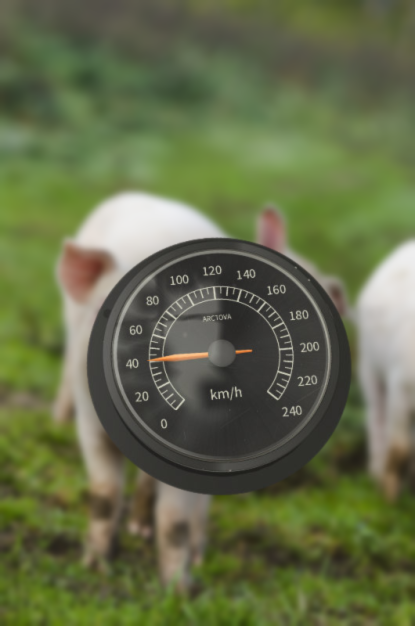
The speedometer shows 40 km/h
